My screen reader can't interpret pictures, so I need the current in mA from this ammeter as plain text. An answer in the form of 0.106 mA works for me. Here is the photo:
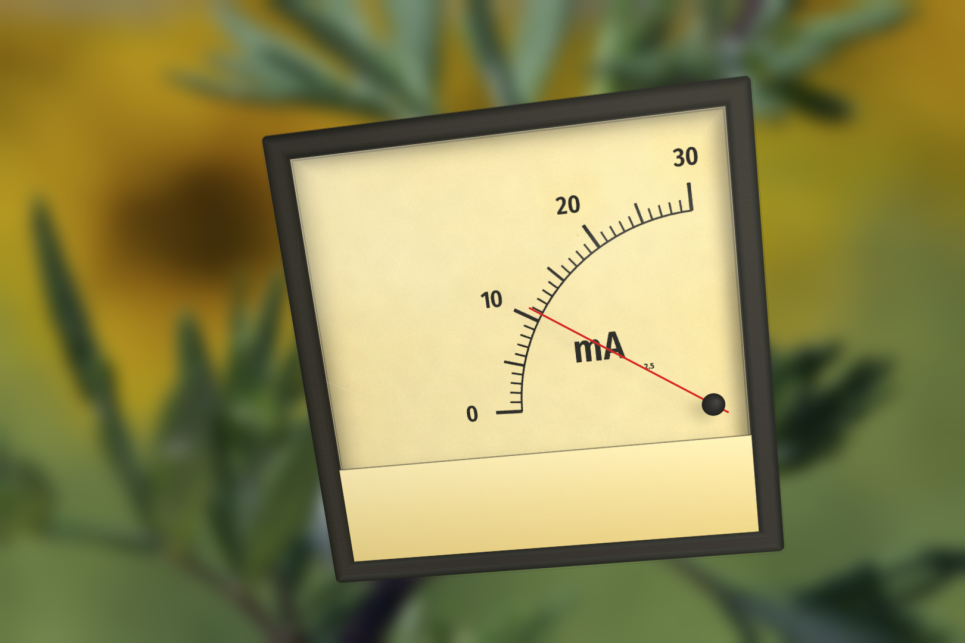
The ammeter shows 11 mA
